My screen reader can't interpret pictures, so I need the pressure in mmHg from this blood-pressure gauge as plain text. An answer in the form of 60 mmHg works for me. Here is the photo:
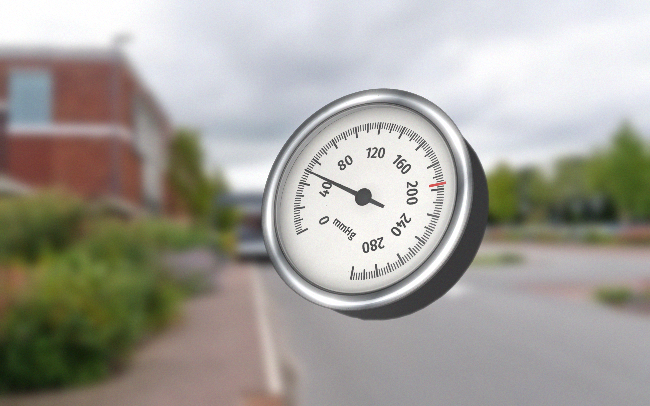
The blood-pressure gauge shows 50 mmHg
